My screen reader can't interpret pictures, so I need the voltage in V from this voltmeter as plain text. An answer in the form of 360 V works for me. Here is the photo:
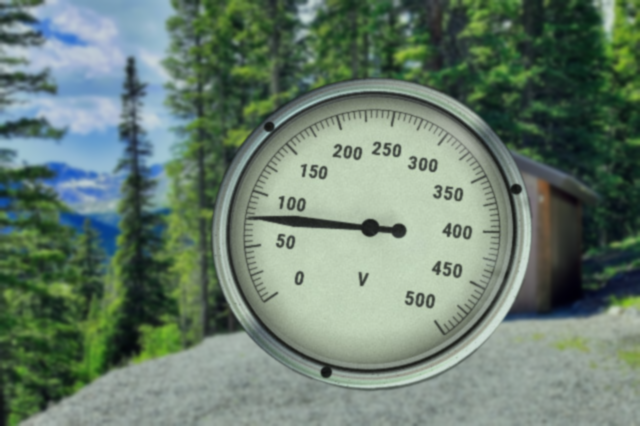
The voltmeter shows 75 V
